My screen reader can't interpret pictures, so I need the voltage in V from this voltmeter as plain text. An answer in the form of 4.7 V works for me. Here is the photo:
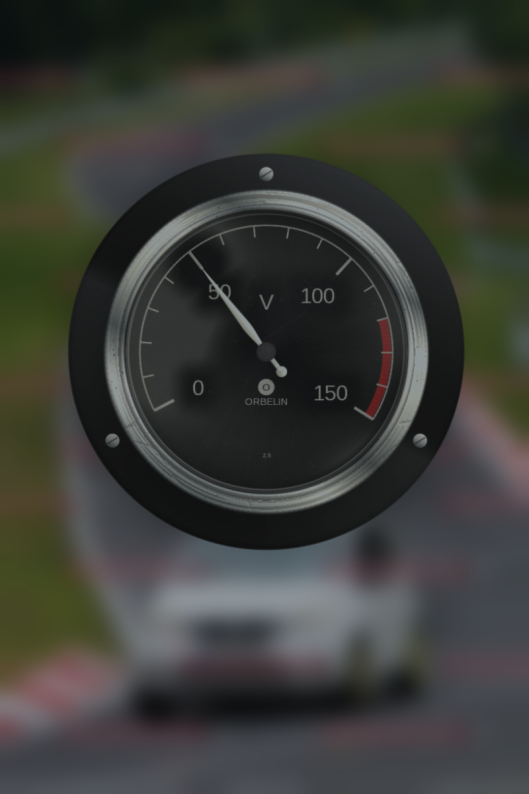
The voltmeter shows 50 V
